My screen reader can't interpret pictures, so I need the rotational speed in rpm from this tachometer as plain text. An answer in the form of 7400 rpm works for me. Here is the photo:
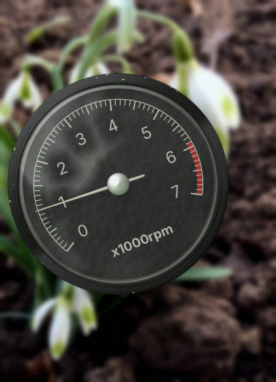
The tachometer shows 1000 rpm
